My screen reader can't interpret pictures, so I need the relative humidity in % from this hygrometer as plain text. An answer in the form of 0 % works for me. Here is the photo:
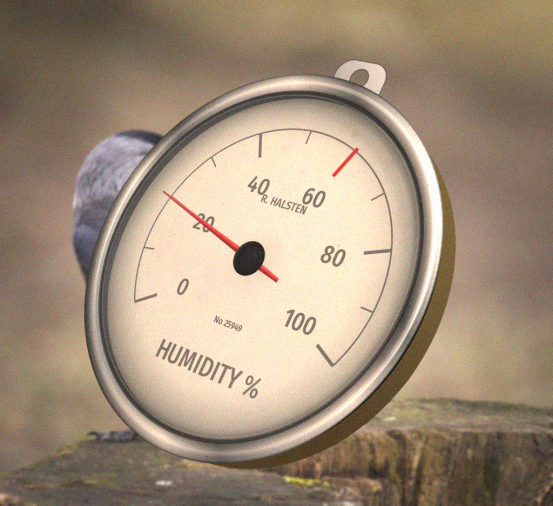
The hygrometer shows 20 %
